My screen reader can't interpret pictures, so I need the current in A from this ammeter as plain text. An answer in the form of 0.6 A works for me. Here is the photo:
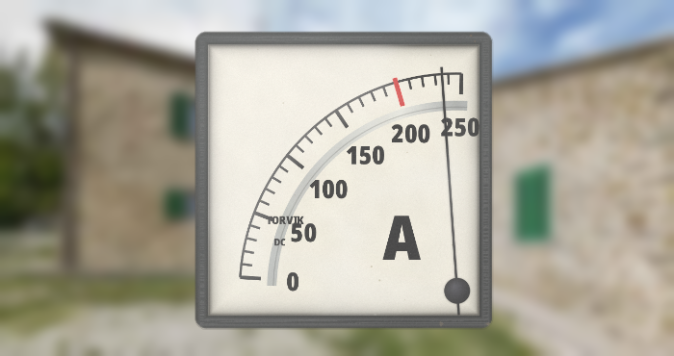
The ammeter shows 235 A
